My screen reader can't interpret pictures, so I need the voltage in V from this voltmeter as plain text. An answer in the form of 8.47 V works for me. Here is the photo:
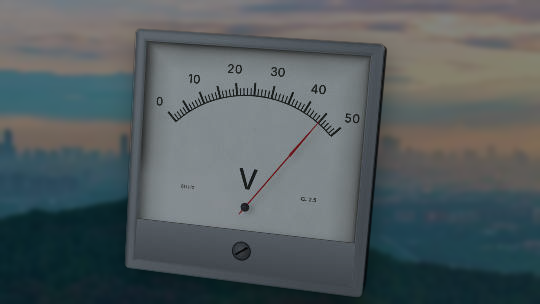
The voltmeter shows 45 V
